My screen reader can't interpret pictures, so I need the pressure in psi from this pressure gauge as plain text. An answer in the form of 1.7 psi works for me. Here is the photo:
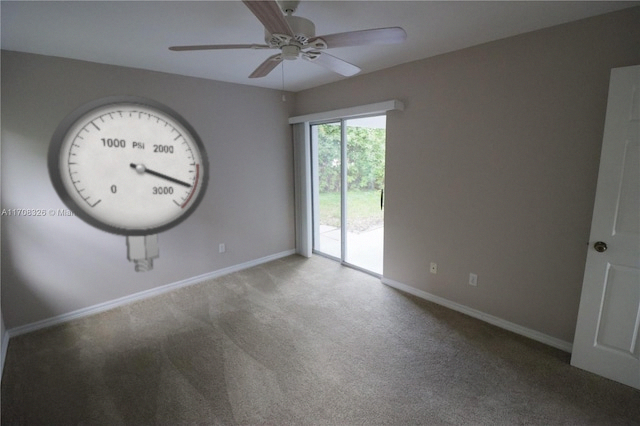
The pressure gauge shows 2700 psi
